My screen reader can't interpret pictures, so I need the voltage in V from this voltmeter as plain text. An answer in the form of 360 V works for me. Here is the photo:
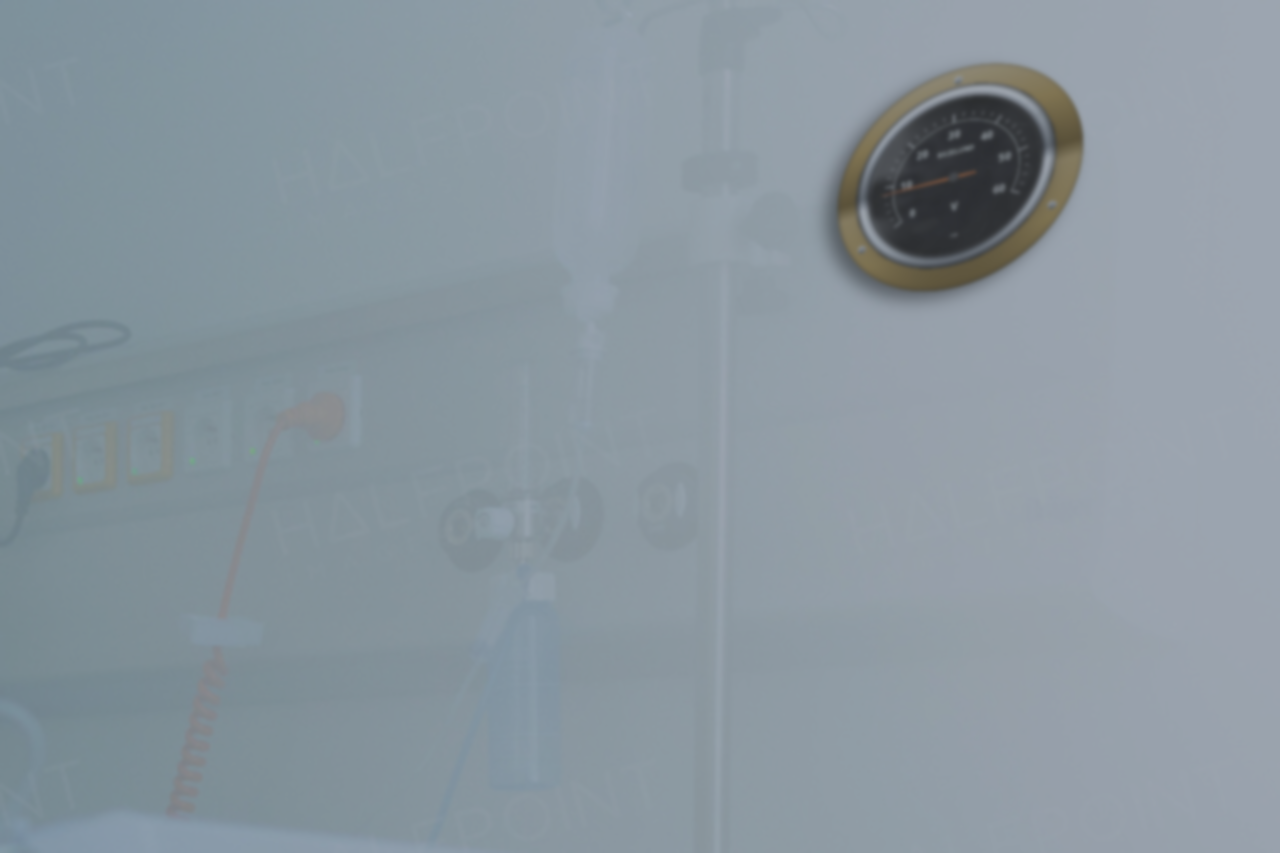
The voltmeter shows 8 V
